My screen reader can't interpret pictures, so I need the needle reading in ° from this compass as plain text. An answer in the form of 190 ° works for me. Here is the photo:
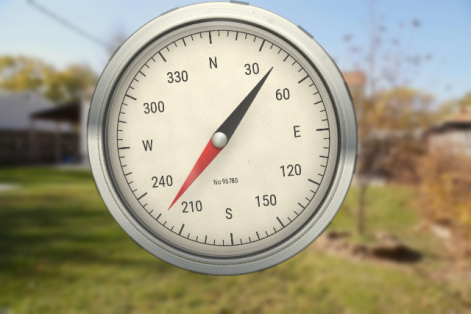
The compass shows 222.5 °
